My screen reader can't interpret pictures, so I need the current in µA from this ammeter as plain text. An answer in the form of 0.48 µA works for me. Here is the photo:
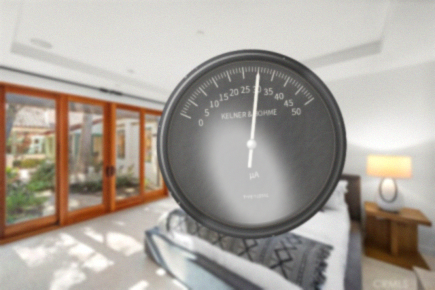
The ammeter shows 30 µA
